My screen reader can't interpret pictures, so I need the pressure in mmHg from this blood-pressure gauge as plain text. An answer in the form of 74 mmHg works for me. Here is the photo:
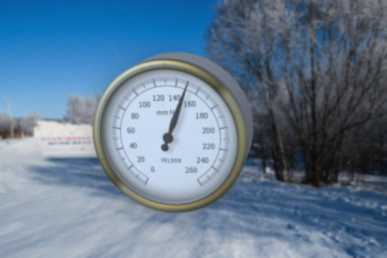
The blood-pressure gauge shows 150 mmHg
